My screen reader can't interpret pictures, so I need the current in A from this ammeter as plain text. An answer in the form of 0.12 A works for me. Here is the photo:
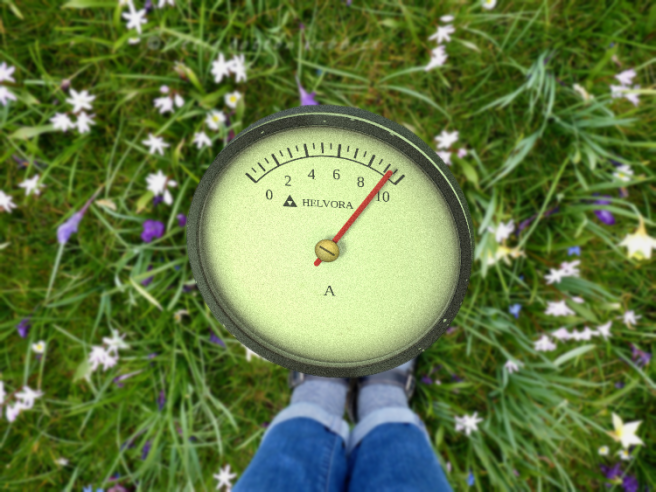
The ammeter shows 9.25 A
